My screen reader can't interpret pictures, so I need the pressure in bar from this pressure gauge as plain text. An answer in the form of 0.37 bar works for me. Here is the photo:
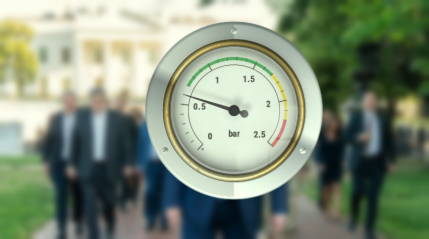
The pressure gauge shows 0.6 bar
